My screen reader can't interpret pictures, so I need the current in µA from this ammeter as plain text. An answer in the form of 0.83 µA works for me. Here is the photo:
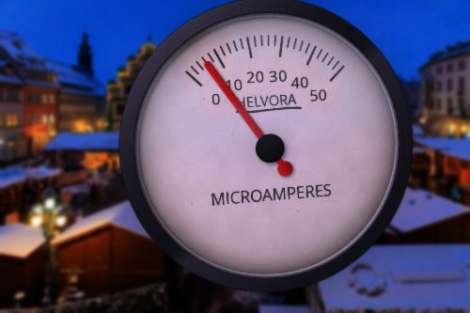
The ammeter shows 6 µA
